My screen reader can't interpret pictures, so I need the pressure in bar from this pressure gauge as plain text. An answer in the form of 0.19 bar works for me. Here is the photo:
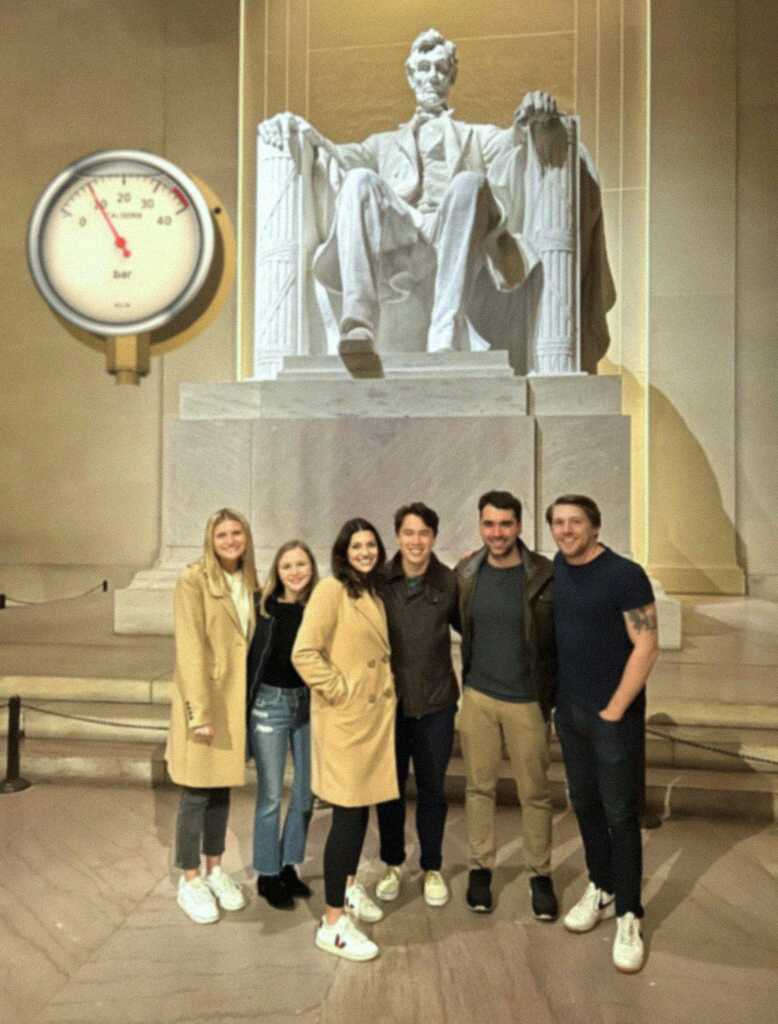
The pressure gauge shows 10 bar
